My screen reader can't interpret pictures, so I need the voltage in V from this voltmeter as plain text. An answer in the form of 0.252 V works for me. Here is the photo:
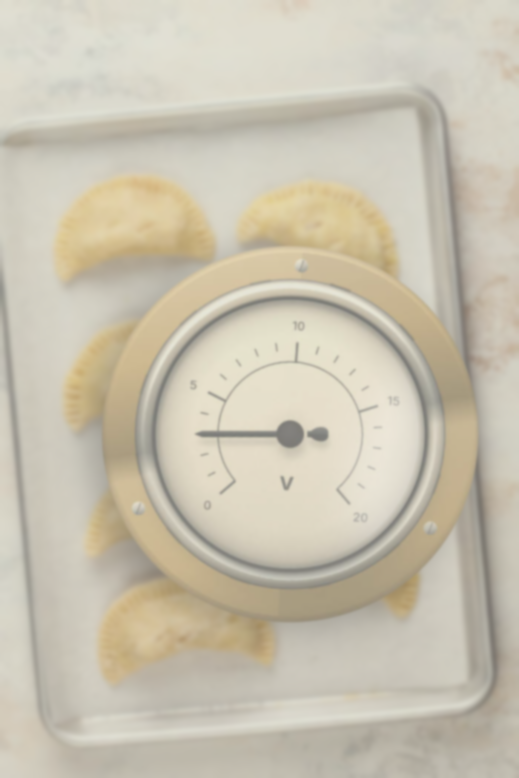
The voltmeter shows 3 V
